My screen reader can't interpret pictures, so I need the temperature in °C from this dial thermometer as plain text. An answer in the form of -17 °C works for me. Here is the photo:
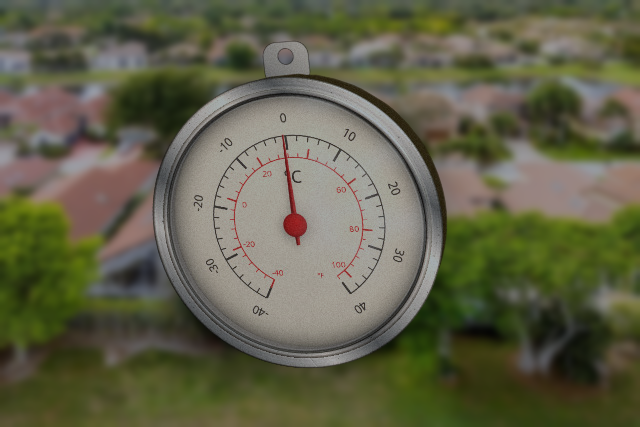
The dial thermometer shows 0 °C
